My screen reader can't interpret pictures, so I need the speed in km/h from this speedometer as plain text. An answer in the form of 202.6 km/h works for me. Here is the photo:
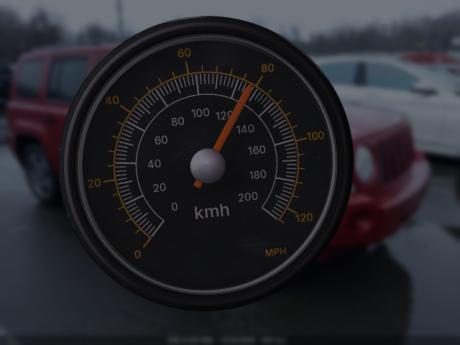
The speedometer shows 126 km/h
